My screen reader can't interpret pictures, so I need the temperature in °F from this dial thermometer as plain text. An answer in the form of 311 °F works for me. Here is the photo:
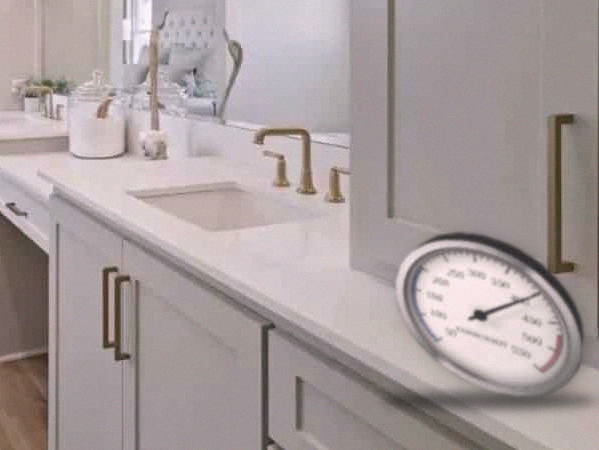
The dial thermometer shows 400 °F
